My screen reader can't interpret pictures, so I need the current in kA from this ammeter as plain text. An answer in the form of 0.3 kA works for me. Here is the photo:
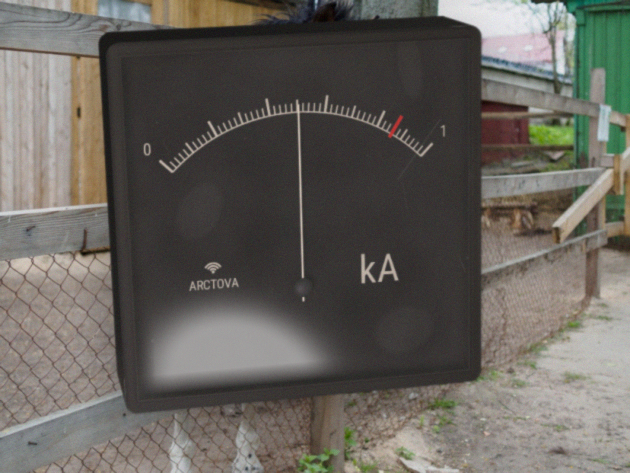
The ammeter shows 0.5 kA
